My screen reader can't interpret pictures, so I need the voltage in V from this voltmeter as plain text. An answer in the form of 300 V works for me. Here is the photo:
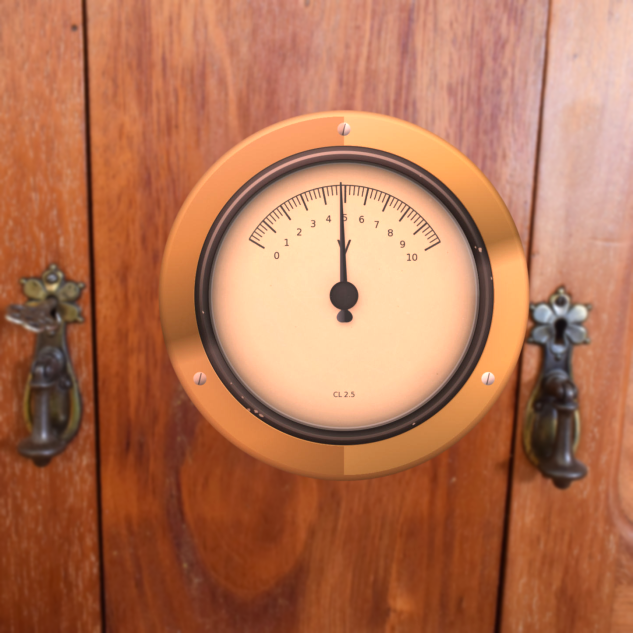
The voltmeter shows 4.8 V
